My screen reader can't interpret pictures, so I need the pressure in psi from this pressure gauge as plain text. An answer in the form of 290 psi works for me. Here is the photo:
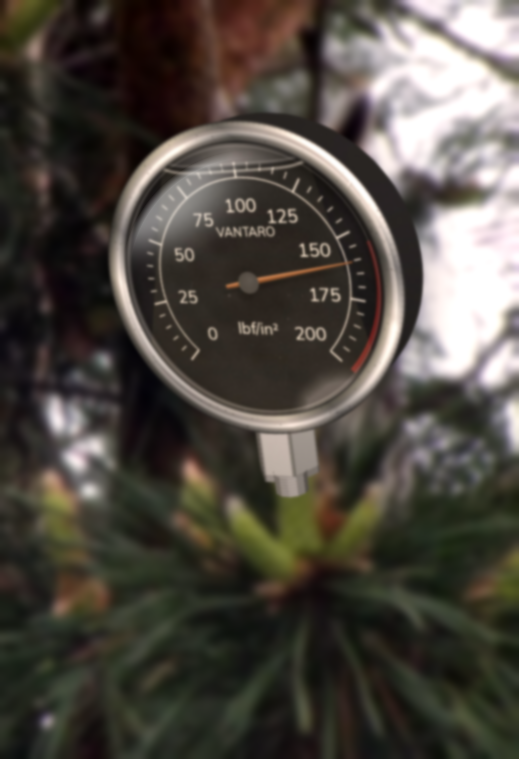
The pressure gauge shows 160 psi
